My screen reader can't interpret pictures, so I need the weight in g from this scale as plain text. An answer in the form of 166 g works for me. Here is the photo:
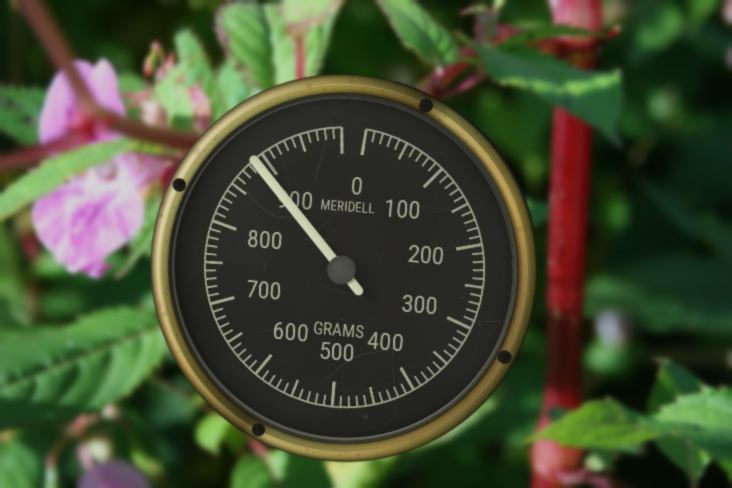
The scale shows 890 g
